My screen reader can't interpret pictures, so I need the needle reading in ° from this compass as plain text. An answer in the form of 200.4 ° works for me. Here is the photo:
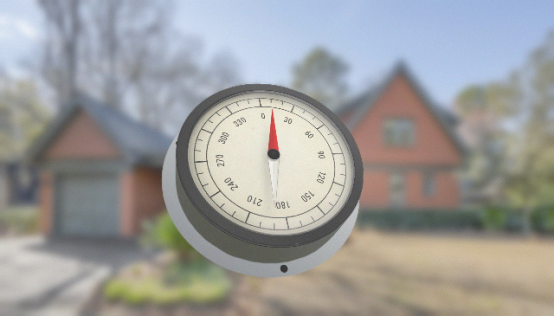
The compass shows 10 °
